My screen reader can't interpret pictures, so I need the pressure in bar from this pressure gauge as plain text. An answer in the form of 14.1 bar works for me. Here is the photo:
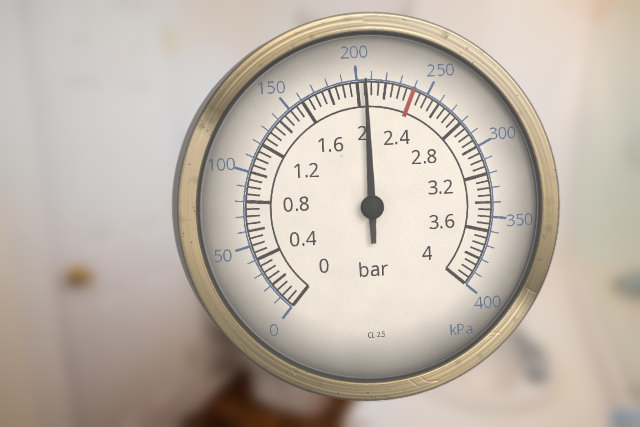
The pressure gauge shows 2.05 bar
